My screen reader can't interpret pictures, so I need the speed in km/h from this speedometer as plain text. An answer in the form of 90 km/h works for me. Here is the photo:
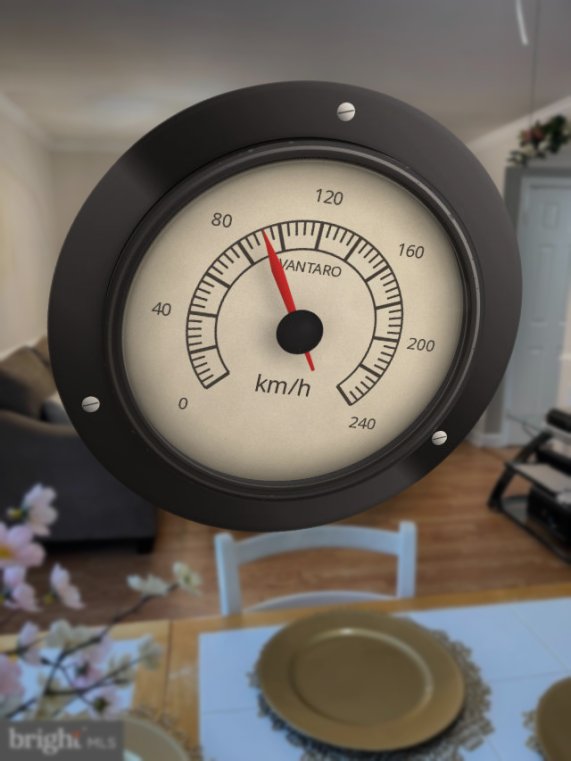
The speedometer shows 92 km/h
